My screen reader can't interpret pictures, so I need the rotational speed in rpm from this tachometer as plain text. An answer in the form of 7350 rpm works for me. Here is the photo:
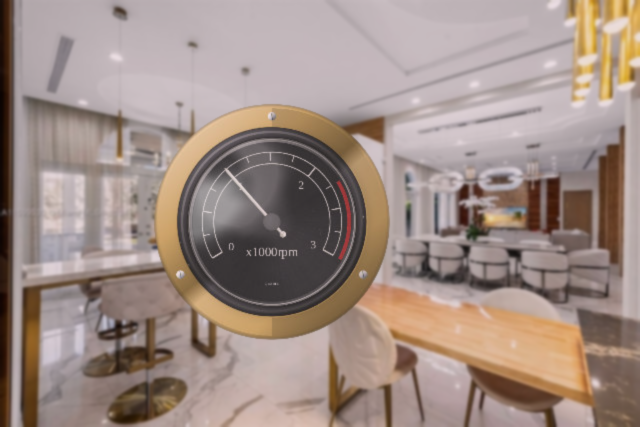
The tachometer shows 1000 rpm
